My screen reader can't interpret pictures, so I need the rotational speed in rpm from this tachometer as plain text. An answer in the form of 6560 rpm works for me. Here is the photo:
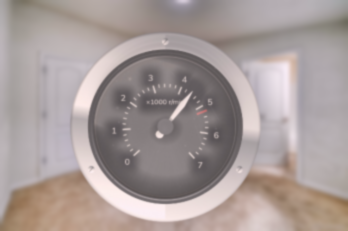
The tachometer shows 4400 rpm
